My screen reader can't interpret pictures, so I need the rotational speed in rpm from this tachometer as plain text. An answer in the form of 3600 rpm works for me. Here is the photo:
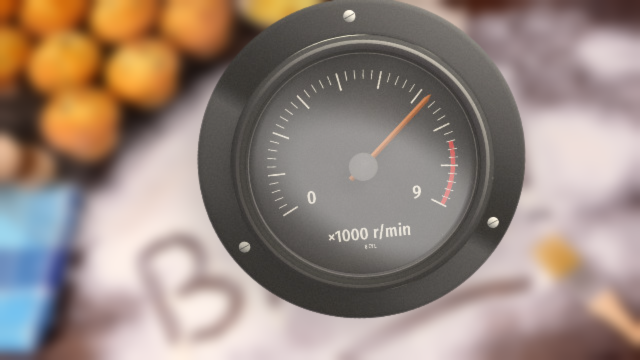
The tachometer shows 6200 rpm
